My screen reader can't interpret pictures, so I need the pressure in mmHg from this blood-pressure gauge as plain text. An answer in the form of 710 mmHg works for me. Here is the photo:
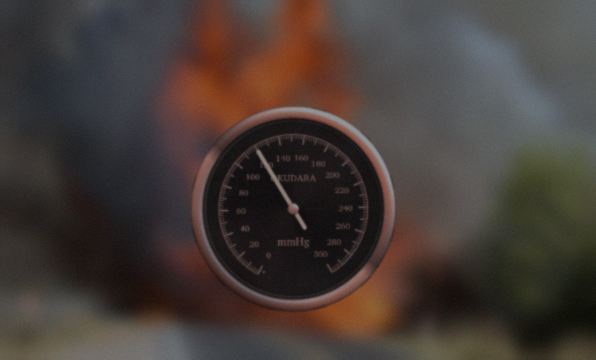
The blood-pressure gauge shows 120 mmHg
